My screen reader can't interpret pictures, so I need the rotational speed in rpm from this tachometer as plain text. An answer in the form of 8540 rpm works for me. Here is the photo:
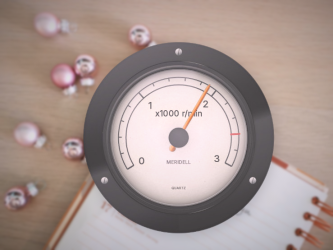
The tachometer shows 1900 rpm
